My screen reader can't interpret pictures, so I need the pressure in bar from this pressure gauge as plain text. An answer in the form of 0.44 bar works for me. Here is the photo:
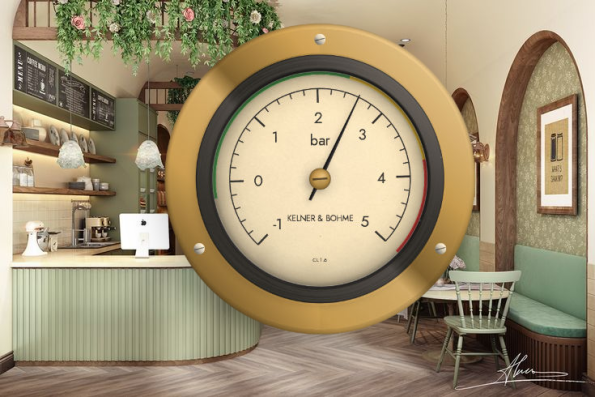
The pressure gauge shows 2.6 bar
